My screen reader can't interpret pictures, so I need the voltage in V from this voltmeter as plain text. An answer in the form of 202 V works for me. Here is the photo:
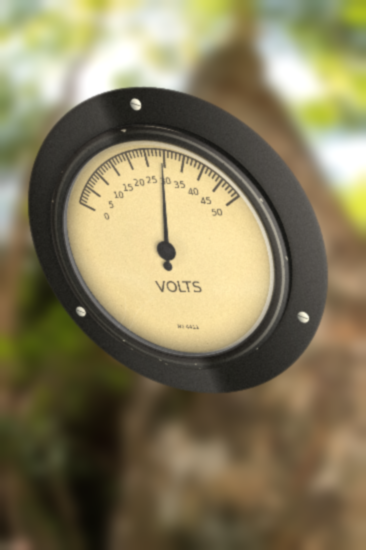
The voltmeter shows 30 V
